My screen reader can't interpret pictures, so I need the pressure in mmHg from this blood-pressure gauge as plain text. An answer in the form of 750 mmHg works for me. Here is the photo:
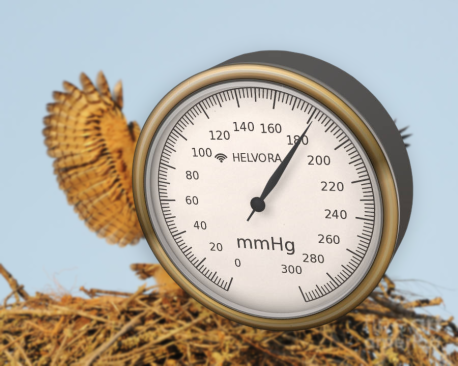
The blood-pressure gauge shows 182 mmHg
